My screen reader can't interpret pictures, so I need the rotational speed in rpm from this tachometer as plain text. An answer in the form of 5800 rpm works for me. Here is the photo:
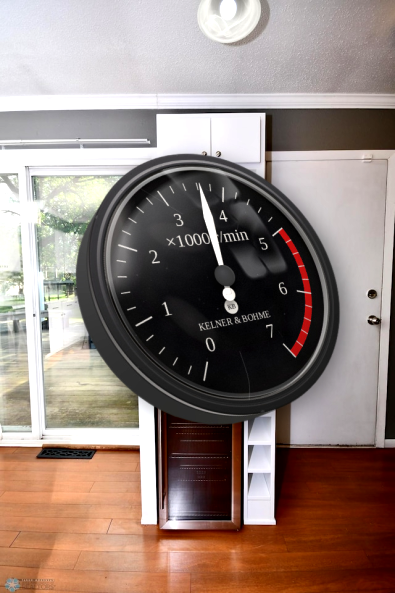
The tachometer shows 3600 rpm
